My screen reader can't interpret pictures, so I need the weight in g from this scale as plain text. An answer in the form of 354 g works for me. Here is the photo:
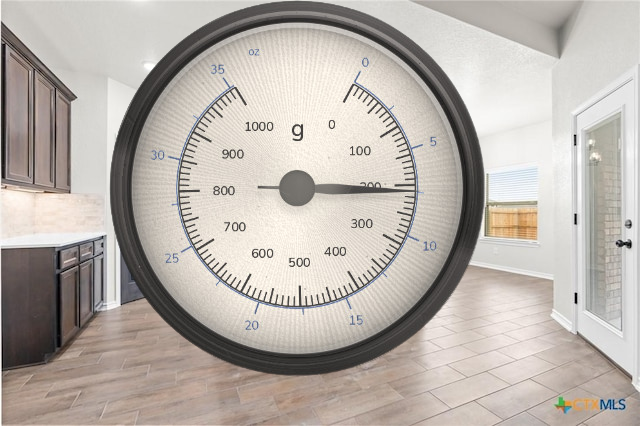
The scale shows 210 g
